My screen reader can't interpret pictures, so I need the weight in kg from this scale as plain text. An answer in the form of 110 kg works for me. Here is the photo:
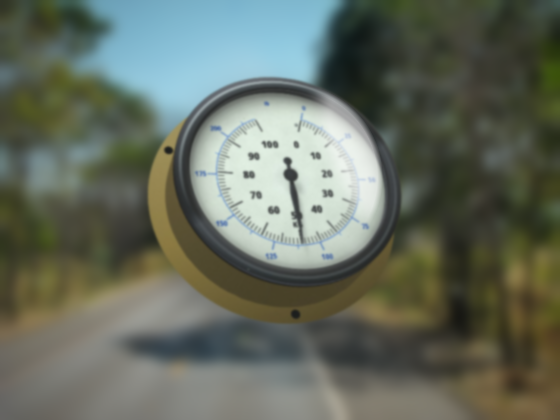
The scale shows 50 kg
